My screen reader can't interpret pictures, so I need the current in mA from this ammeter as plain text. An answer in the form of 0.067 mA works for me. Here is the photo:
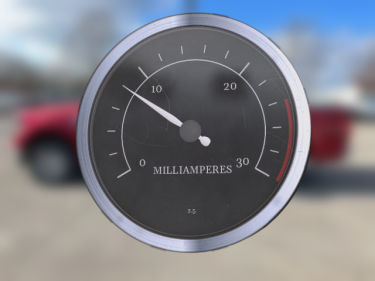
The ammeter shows 8 mA
